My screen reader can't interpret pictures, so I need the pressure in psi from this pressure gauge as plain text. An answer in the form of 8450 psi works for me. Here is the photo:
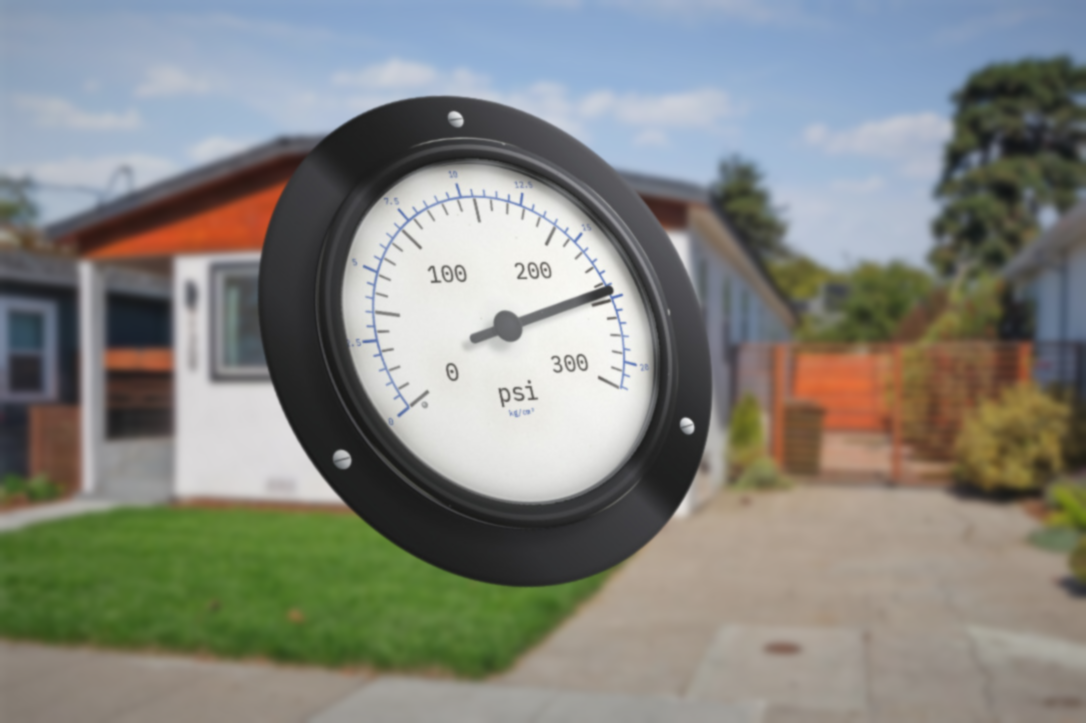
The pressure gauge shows 245 psi
